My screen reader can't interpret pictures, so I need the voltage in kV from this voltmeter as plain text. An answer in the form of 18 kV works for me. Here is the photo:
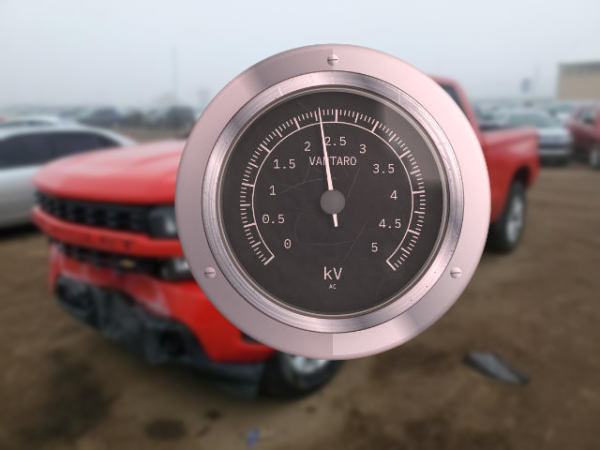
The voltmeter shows 2.3 kV
